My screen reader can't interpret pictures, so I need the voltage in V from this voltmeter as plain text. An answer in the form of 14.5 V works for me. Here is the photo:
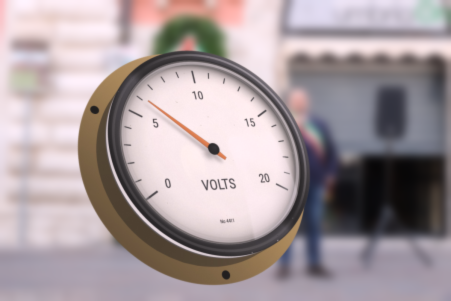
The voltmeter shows 6 V
